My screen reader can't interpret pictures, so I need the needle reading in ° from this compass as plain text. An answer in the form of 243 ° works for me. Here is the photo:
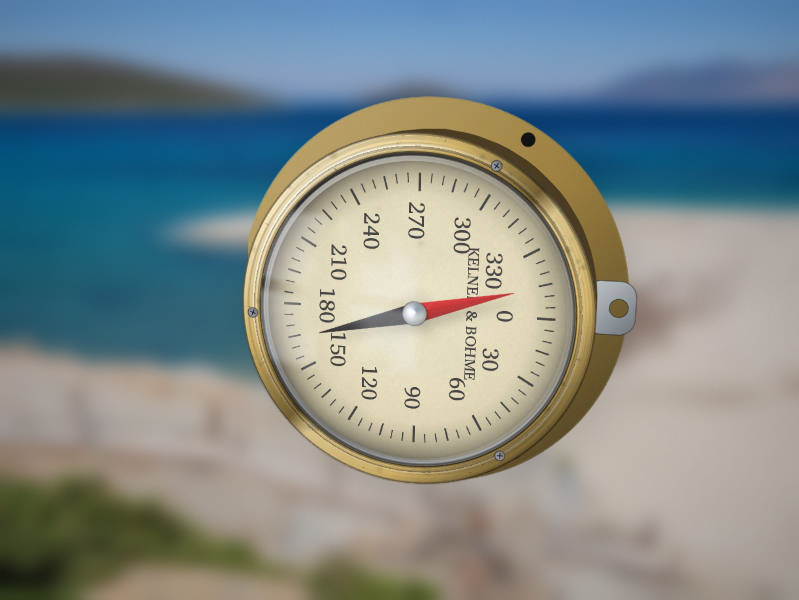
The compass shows 345 °
